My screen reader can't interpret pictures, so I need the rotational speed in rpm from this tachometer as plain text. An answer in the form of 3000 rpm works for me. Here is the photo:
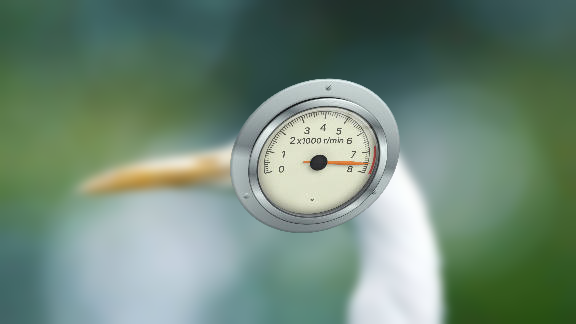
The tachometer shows 7500 rpm
